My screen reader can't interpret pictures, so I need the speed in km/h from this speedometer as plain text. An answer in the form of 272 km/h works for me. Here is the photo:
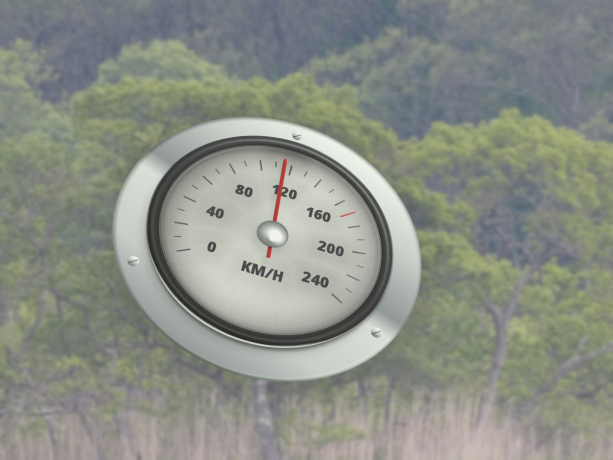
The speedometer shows 115 km/h
